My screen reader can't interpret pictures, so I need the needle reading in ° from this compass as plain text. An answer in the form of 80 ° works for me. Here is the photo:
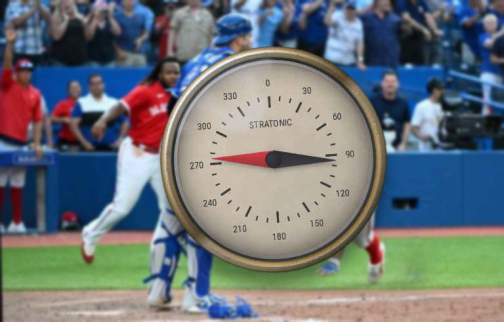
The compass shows 275 °
